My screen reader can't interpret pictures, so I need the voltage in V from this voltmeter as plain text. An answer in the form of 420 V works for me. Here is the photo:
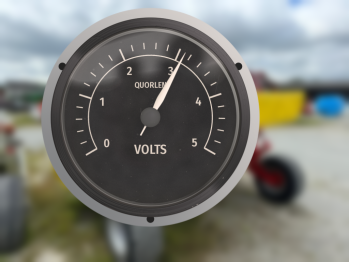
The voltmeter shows 3.1 V
